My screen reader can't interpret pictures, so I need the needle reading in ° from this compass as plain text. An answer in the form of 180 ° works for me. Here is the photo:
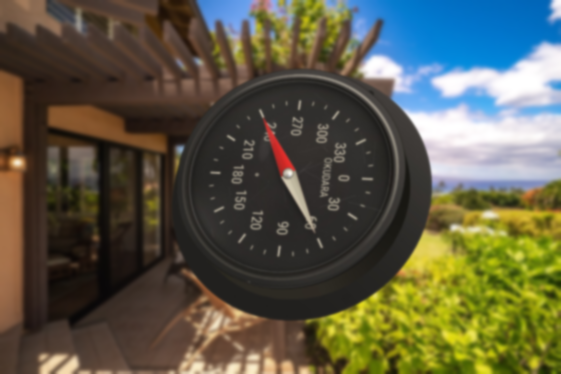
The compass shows 240 °
